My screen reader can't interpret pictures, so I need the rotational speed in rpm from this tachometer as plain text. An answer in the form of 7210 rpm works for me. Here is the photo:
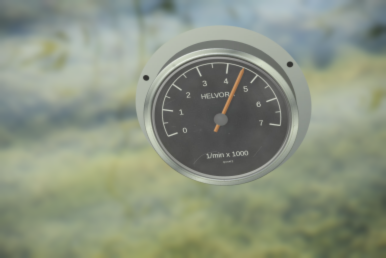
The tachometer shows 4500 rpm
